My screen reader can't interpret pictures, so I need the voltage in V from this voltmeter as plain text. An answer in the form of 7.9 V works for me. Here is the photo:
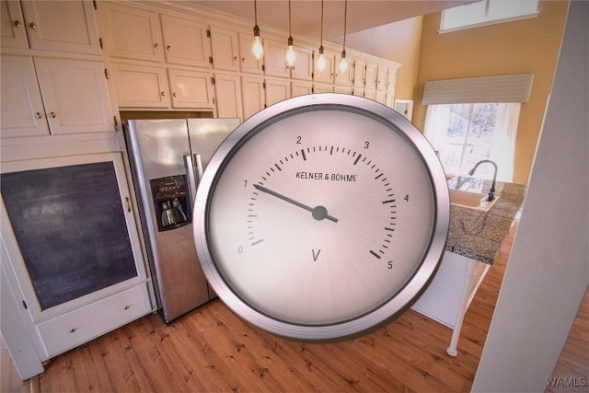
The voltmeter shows 1 V
